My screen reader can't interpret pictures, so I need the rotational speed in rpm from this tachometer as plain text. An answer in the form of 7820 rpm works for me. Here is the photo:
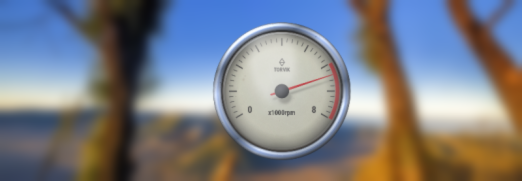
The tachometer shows 6400 rpm
